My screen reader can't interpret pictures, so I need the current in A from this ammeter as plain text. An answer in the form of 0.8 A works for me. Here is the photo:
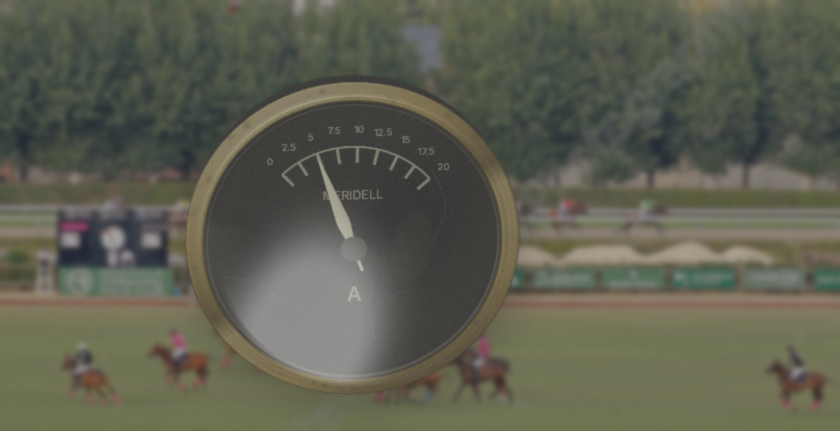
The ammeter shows 5 A
